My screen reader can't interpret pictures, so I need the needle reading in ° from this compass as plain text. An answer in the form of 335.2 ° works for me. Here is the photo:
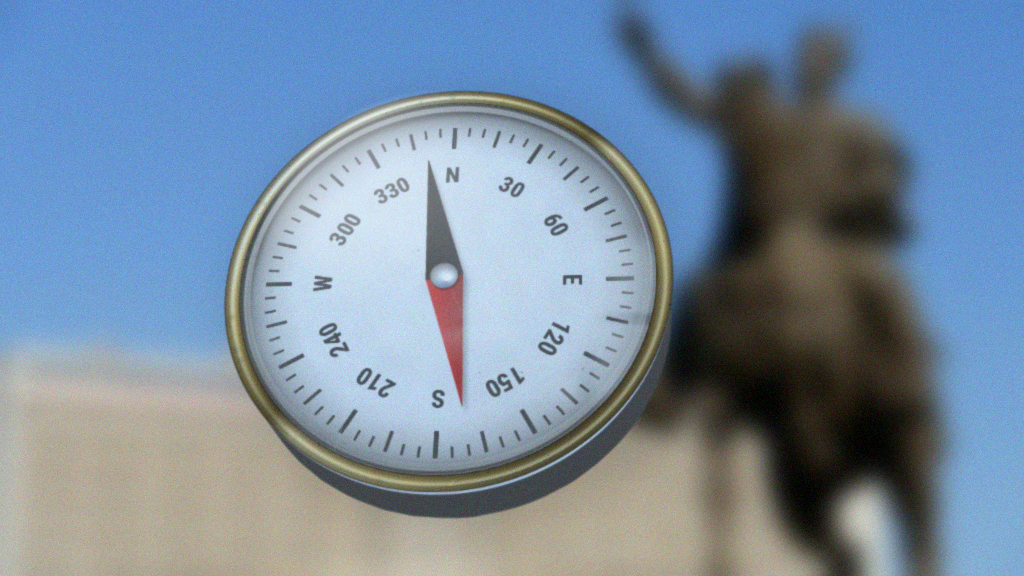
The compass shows 170 °
